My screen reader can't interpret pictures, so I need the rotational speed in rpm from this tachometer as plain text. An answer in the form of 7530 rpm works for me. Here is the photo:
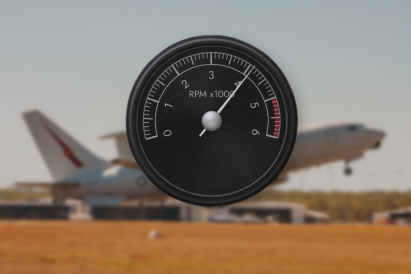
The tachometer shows 4100 rpm
